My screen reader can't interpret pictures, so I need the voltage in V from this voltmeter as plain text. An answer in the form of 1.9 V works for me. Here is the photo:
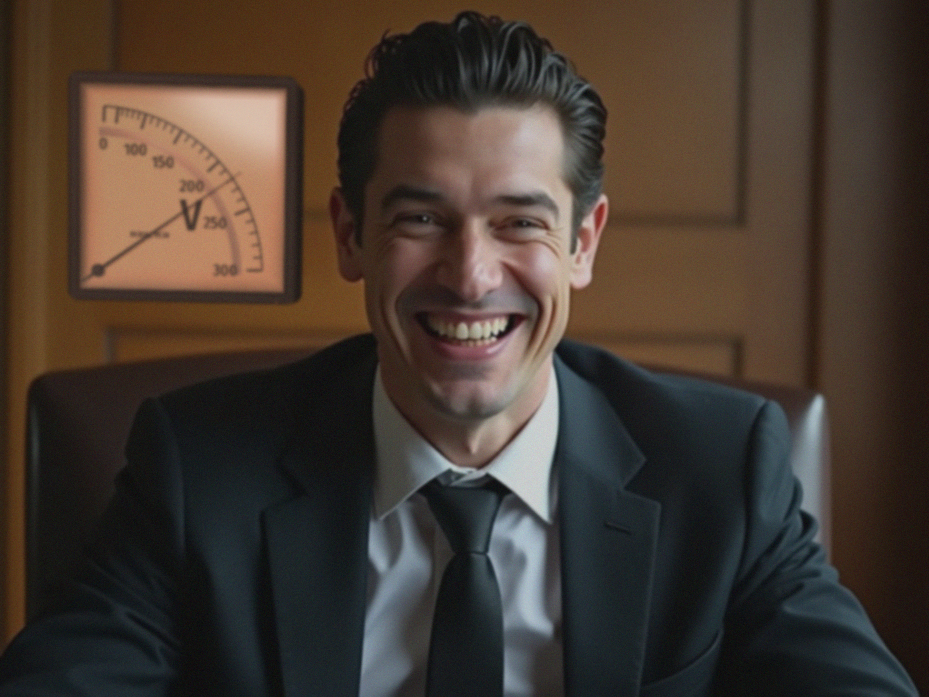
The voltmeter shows 220 V
